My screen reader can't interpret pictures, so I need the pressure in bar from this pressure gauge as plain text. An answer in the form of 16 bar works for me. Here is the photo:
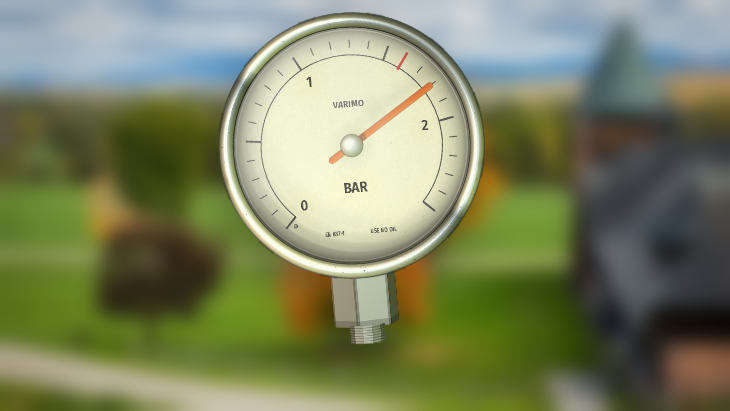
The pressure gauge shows 1.8 bar
